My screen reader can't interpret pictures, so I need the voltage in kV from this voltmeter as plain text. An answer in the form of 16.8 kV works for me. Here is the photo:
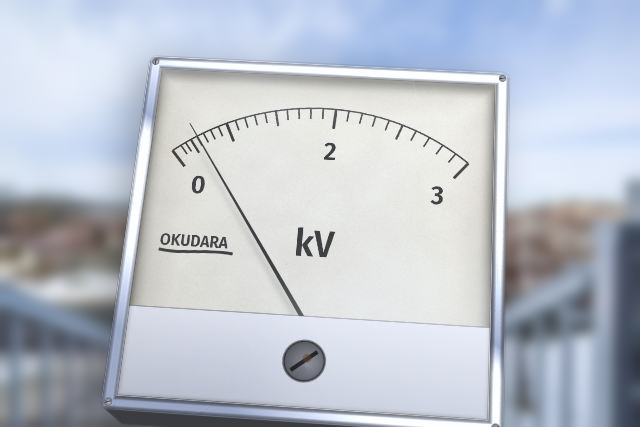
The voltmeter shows 0.6 kV
